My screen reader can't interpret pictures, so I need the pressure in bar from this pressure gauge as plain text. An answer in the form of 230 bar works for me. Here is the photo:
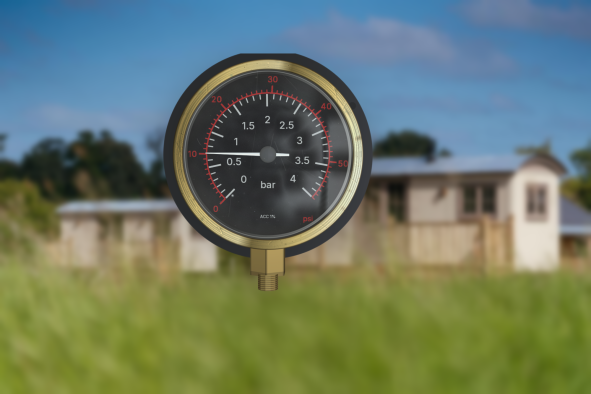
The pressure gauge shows 0.7 bar
